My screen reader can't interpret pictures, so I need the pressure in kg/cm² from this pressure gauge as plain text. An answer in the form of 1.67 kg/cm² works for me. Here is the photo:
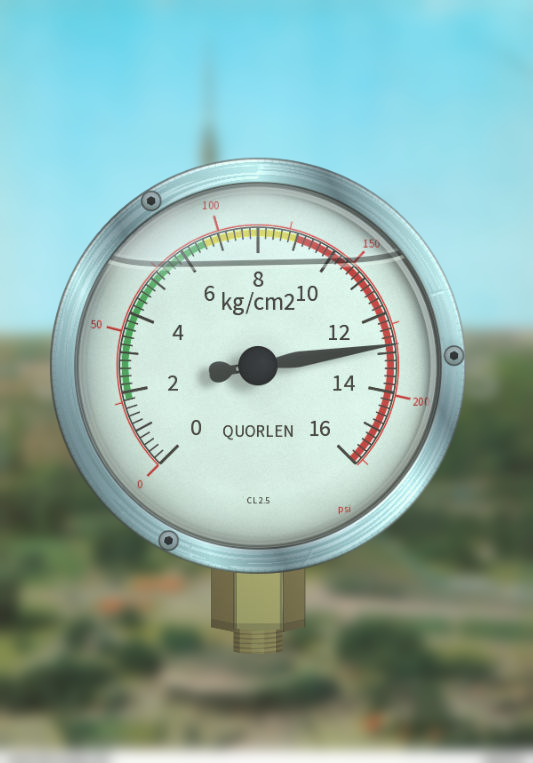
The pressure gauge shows 12.8 kg/cm²
